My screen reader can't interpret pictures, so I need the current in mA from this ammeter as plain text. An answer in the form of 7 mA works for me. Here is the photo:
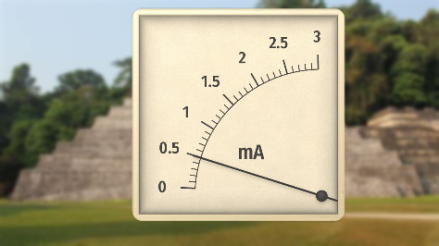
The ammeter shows 0.5 mA
